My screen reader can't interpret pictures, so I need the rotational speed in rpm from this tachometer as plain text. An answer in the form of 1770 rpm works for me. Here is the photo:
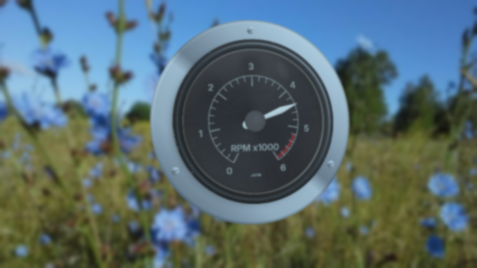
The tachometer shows 4400 rpm
